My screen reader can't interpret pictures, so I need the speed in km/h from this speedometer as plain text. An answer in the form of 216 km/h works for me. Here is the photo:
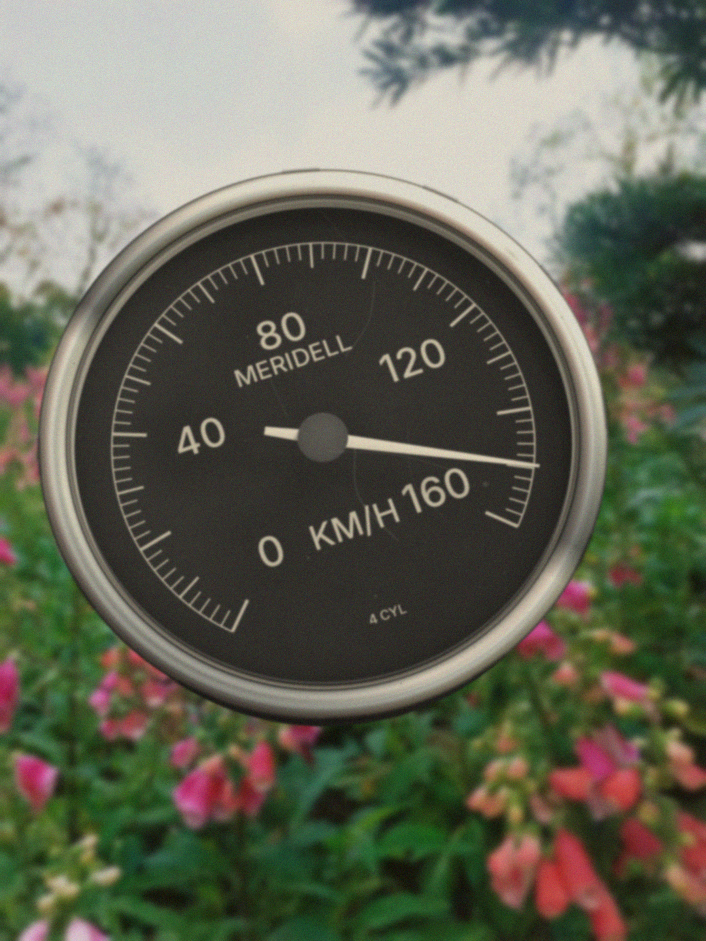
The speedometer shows 150 km/h
